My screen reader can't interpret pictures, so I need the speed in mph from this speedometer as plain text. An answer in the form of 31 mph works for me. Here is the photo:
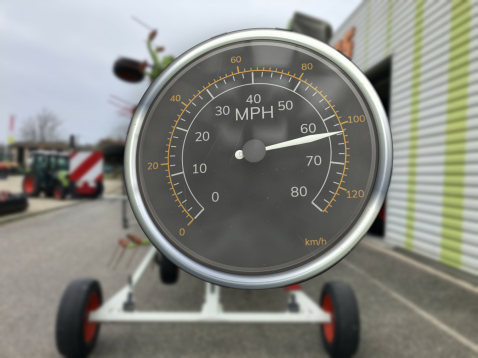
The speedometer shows 64 mph
